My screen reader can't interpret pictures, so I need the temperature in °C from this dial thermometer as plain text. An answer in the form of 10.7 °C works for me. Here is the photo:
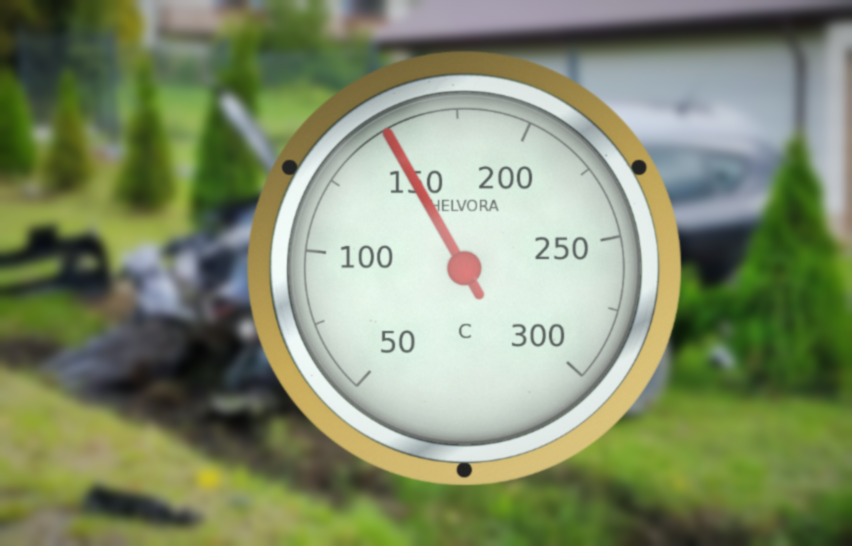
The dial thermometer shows 150 °C
